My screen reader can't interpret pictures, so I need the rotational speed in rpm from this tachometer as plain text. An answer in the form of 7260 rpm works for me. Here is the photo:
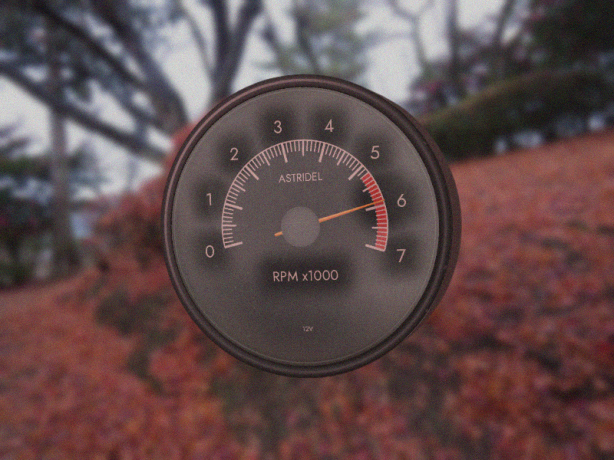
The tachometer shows 5900 rpm
